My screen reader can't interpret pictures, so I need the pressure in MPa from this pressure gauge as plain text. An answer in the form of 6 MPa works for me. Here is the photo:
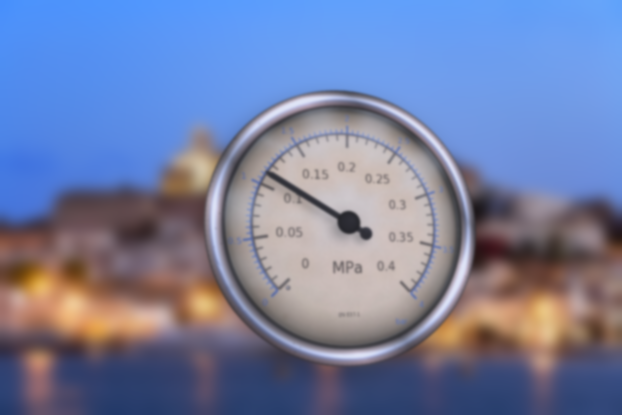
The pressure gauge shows 0.11 MPa
